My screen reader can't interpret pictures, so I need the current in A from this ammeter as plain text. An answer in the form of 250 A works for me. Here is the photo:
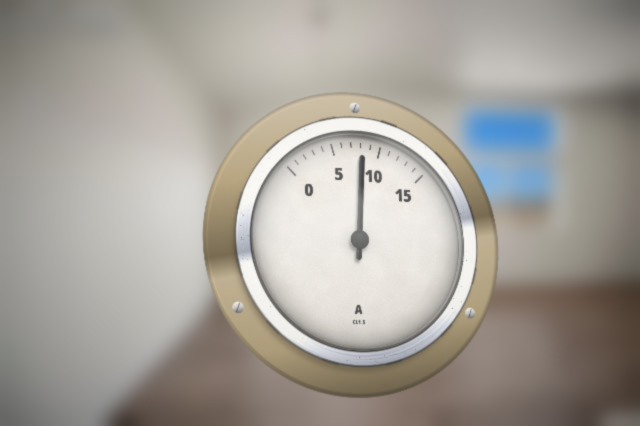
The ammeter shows 8 A
